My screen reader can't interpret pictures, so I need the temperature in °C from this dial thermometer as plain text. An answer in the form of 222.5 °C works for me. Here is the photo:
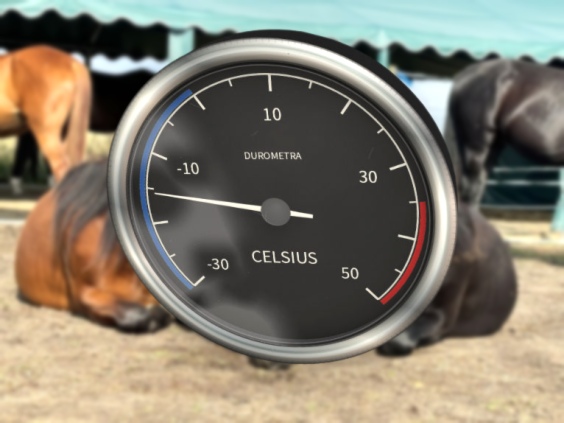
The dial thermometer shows -15 °C
